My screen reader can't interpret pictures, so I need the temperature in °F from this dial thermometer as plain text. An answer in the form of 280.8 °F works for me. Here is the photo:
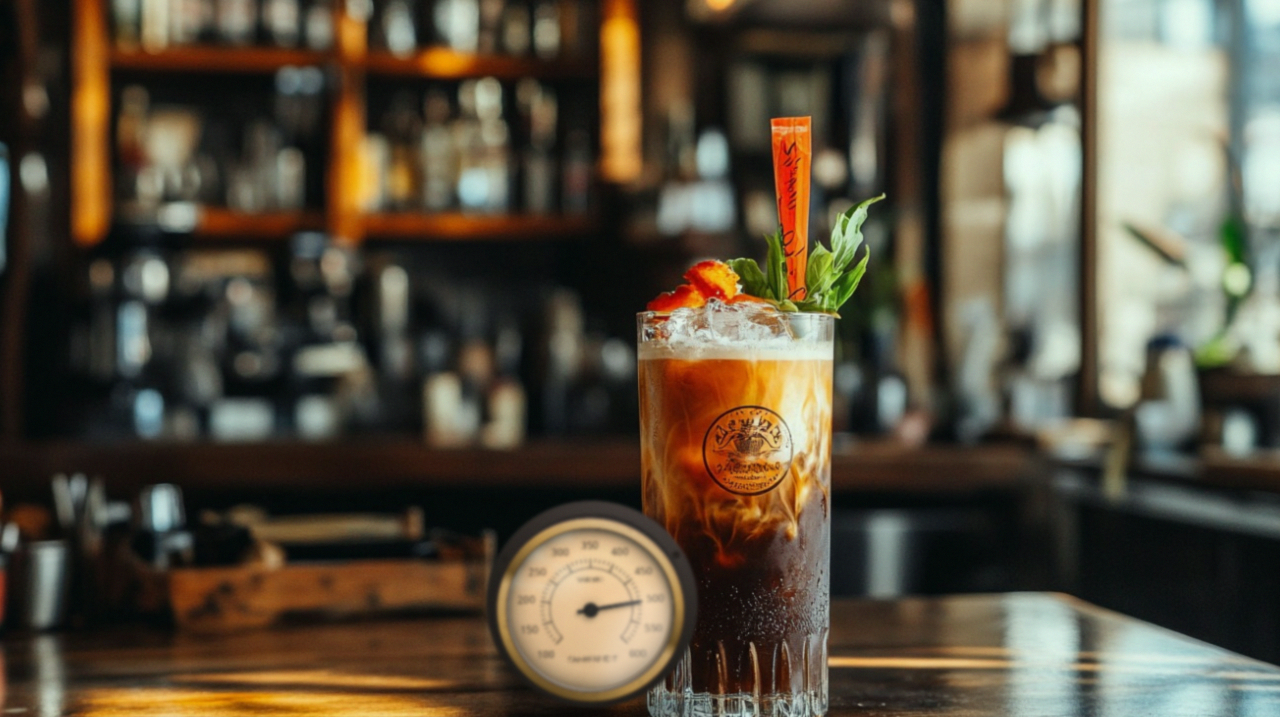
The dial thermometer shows 500 °F
